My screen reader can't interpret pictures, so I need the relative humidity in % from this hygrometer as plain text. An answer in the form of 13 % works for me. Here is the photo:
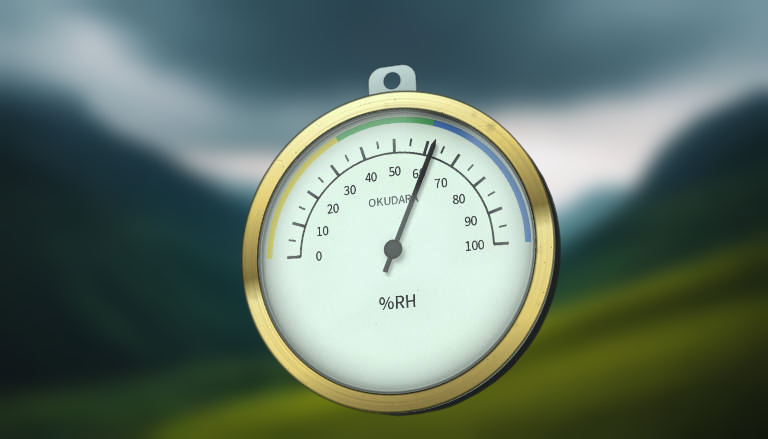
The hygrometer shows 62.5 %
